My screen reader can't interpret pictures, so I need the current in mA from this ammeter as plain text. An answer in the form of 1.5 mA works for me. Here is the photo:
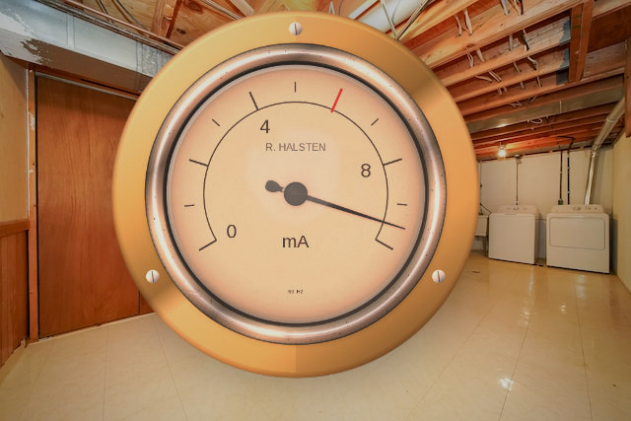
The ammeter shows 9.5 mA
